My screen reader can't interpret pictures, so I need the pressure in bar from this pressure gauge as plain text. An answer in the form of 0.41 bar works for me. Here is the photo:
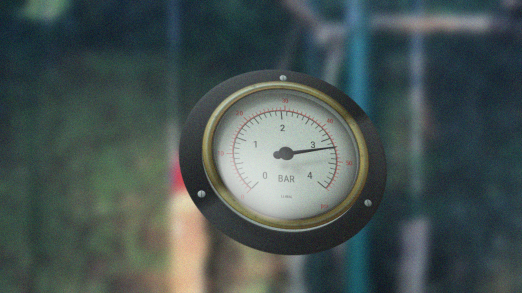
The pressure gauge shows 3.2 bar
